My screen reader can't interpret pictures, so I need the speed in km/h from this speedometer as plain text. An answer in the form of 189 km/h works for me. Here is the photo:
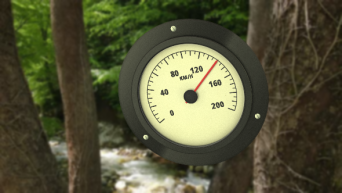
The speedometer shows 140 km/h
